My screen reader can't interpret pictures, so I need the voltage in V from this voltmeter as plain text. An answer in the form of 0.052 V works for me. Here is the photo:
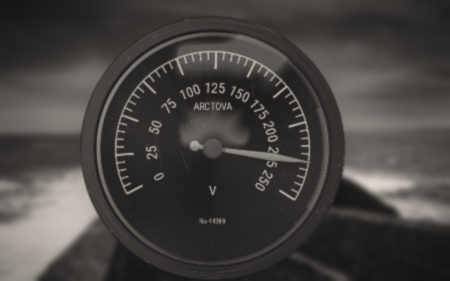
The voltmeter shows 225 V
